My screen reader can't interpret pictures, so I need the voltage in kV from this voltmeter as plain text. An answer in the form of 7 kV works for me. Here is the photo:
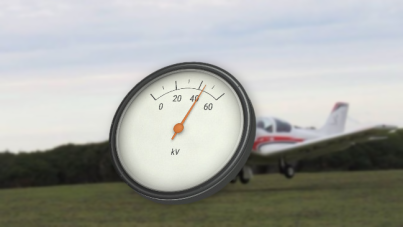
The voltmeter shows 45 kV
